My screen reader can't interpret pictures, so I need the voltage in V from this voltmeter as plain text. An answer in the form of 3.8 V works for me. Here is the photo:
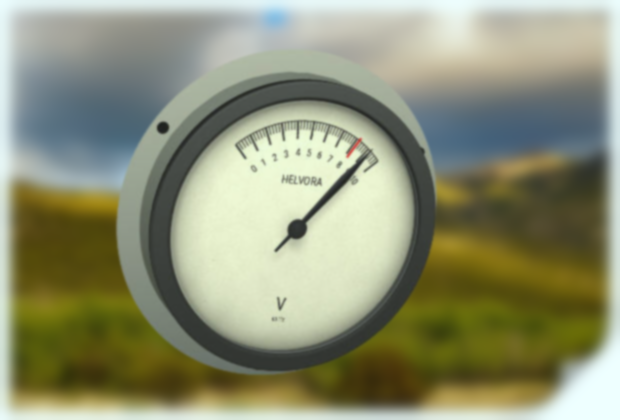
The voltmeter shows 9 V
